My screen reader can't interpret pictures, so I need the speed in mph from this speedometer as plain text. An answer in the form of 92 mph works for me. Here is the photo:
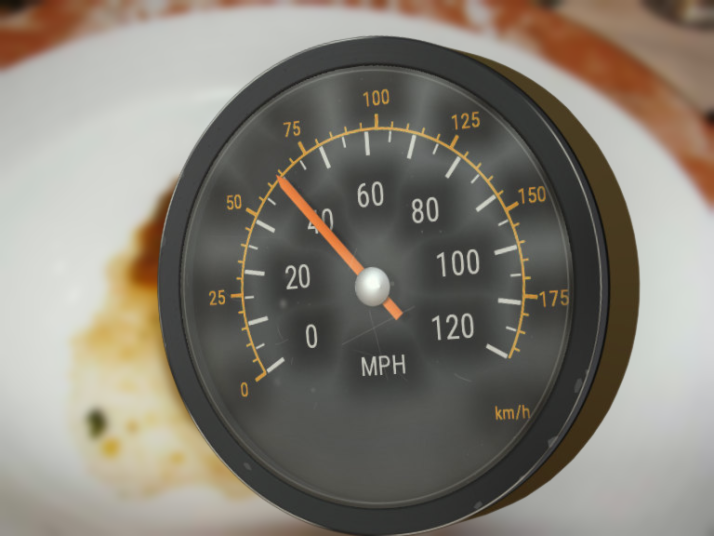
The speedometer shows 40 mph
